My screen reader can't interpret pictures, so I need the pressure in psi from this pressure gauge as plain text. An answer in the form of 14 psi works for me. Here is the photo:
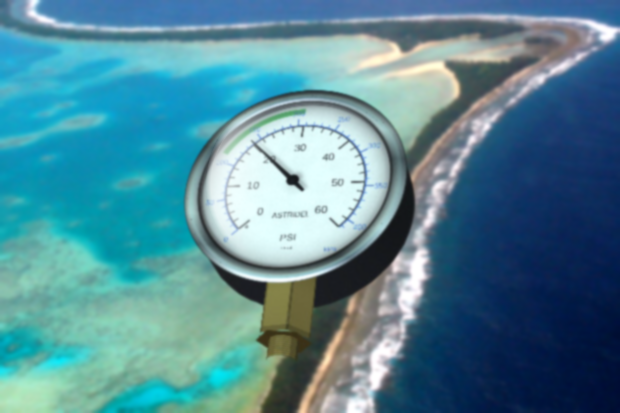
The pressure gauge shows 20 psi
